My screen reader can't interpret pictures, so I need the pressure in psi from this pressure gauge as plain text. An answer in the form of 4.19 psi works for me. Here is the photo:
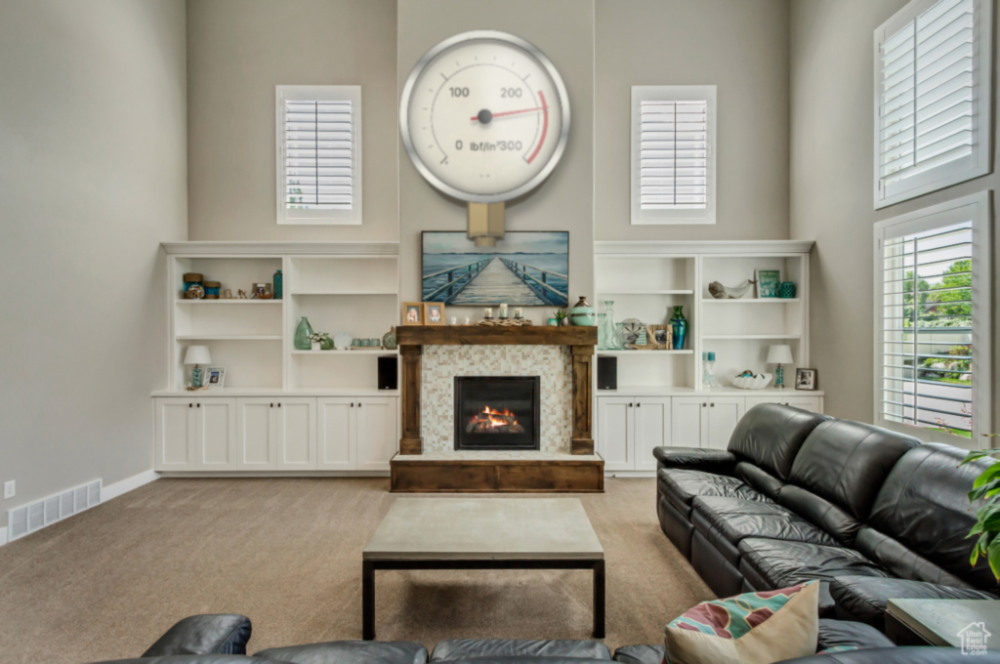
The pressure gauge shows 240 psi
